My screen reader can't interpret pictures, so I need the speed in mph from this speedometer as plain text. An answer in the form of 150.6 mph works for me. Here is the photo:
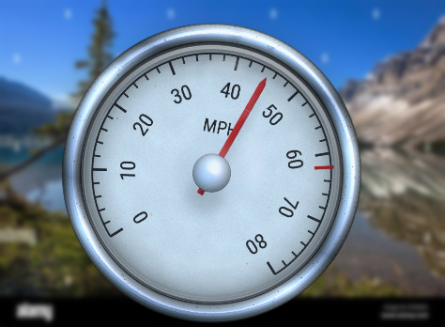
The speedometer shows 45 mph
